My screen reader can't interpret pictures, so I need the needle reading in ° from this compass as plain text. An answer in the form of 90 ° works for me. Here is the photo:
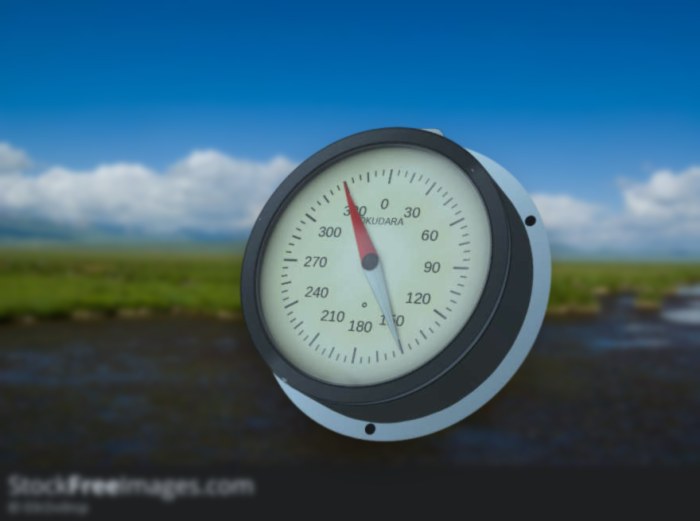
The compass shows 330 °
